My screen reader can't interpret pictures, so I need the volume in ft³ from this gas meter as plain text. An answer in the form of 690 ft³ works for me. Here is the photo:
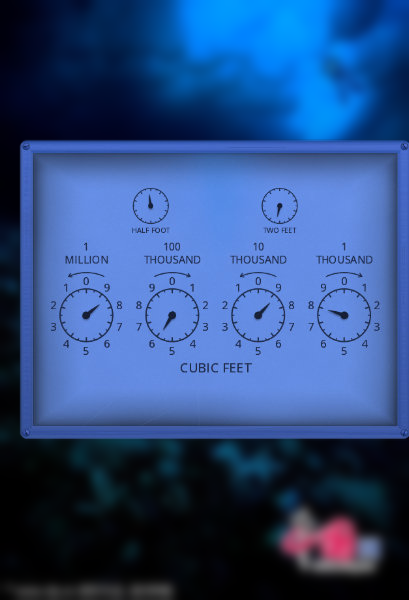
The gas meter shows 858800 ft³
